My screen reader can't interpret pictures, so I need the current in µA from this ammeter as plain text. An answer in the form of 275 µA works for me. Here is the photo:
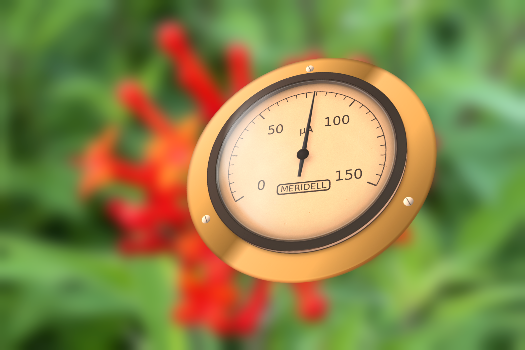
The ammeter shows 80 µA
